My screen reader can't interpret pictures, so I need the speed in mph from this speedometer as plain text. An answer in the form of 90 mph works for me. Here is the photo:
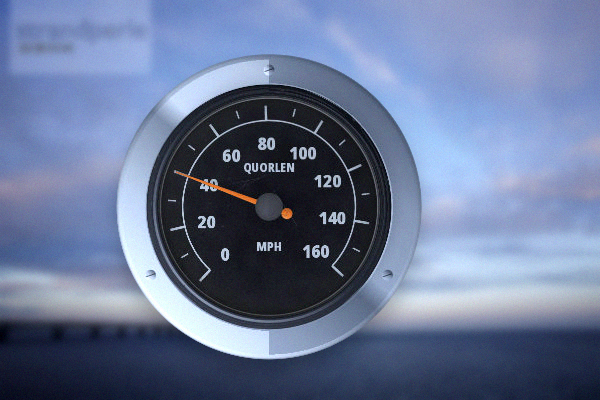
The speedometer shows 40 mph
